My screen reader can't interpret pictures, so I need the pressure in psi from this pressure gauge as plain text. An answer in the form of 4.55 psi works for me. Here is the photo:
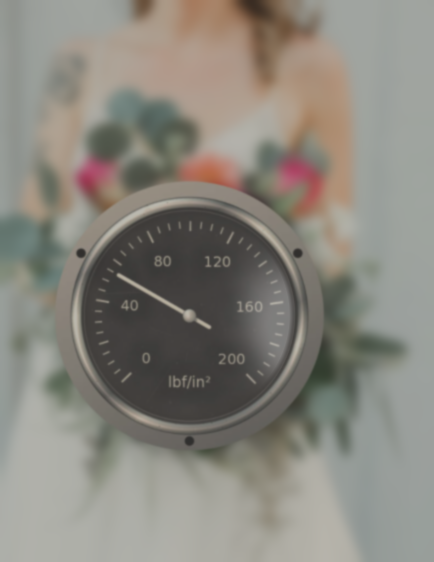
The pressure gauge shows 55 psi
